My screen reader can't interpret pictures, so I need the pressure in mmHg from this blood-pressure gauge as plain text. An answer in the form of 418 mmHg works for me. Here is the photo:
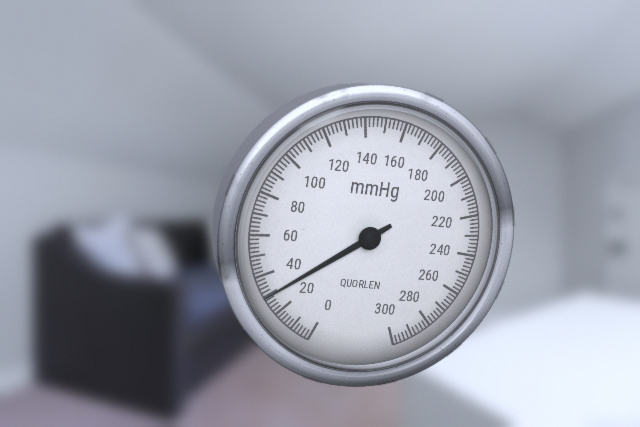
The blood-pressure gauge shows 30 mmHg
